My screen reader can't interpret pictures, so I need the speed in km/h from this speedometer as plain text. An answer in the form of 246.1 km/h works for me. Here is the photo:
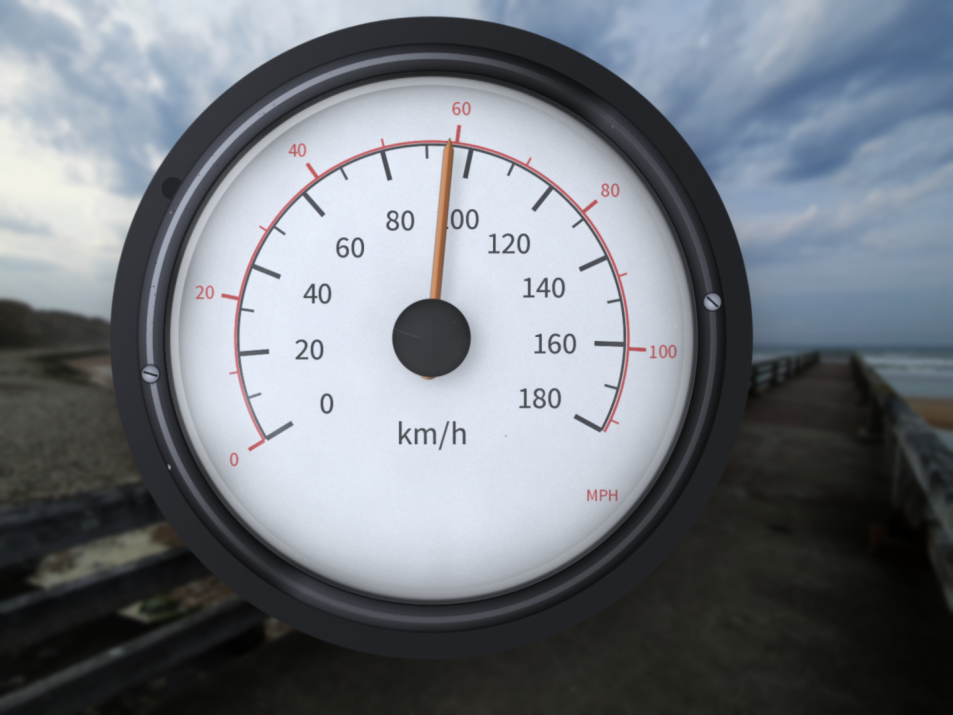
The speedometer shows 95 km/h
